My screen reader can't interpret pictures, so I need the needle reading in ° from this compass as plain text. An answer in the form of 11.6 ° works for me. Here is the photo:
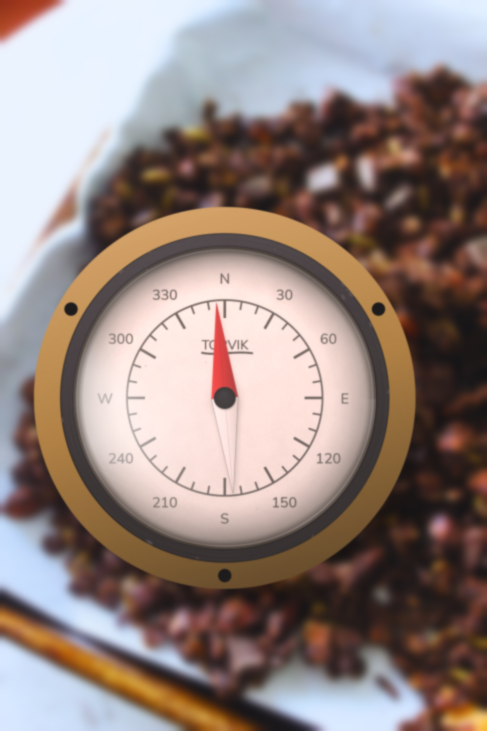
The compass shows 355 °
